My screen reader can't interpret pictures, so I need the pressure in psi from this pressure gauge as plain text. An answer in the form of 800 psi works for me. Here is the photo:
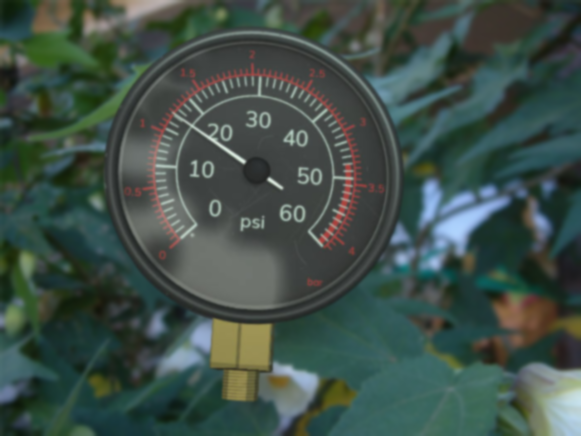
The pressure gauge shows 17 psi
